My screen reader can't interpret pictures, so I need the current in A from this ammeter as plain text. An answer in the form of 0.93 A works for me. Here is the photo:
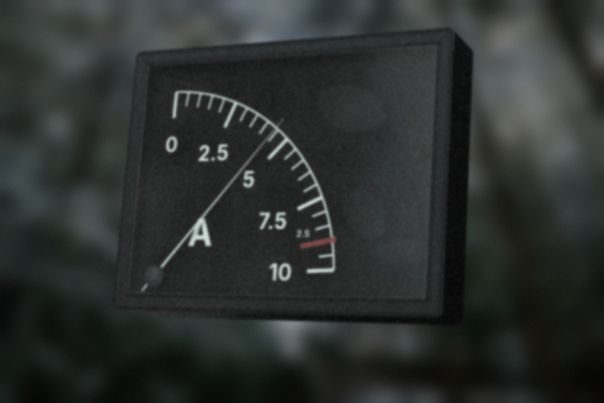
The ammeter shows 4.5 A
